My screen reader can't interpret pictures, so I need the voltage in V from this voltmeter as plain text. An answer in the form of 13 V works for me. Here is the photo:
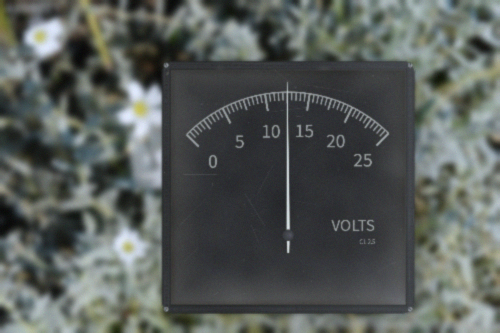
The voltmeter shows 12.5 V
